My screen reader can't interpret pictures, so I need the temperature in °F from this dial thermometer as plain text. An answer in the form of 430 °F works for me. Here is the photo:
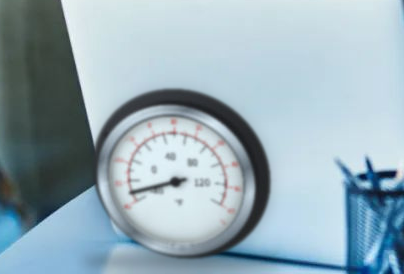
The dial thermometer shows -30 °F
